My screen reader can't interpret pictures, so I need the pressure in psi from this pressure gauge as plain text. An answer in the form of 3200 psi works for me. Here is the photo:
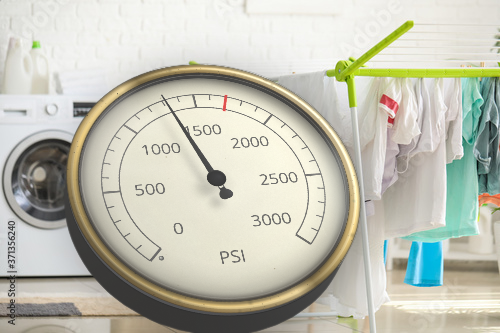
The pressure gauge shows 1300 psi
